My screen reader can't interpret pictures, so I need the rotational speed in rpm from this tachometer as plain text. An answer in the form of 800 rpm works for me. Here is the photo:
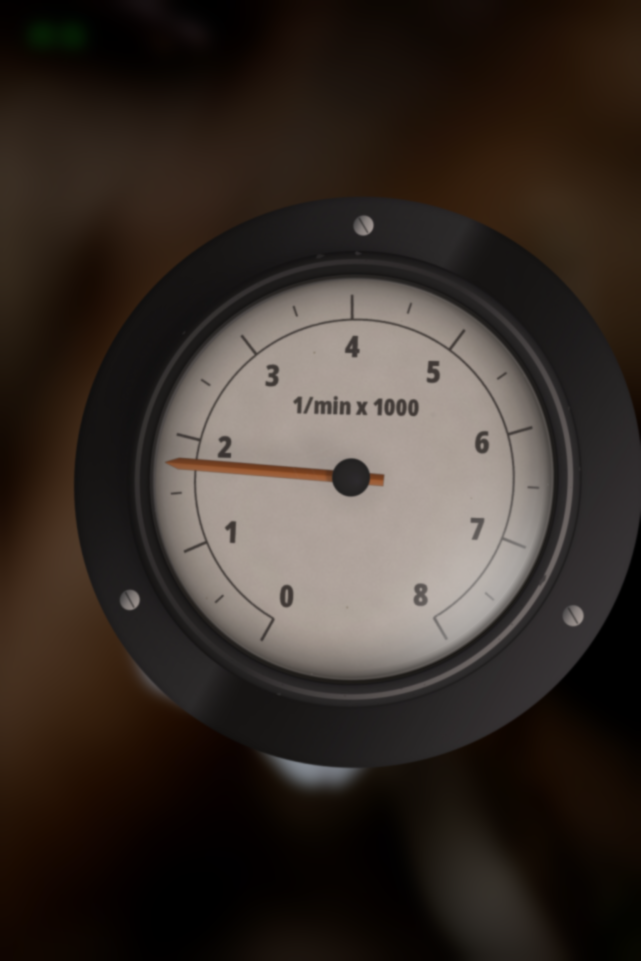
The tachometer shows 1750 rpm
